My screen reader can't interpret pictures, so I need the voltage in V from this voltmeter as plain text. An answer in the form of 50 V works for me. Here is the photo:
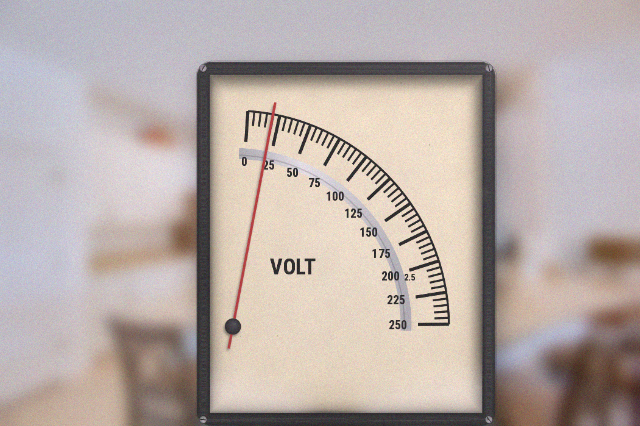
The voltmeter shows 20 V
